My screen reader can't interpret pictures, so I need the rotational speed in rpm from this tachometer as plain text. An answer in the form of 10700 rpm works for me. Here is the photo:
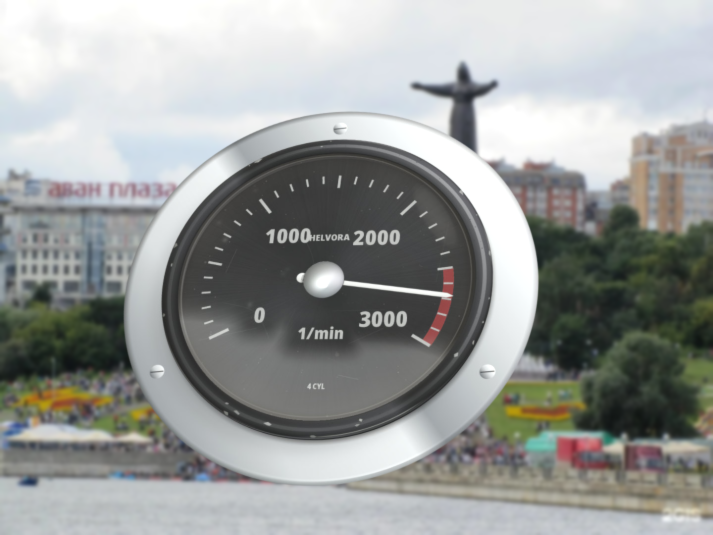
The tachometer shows 2700 rpm
